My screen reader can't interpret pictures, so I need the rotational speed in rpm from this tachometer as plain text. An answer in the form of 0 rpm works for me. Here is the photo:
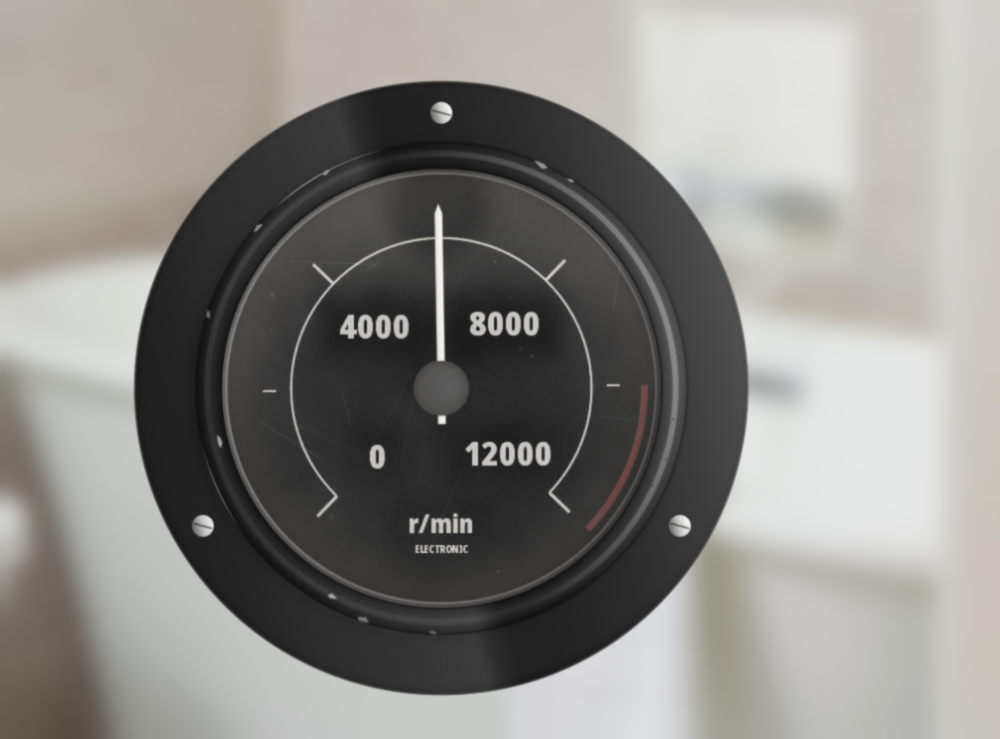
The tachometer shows 6000 rpm
